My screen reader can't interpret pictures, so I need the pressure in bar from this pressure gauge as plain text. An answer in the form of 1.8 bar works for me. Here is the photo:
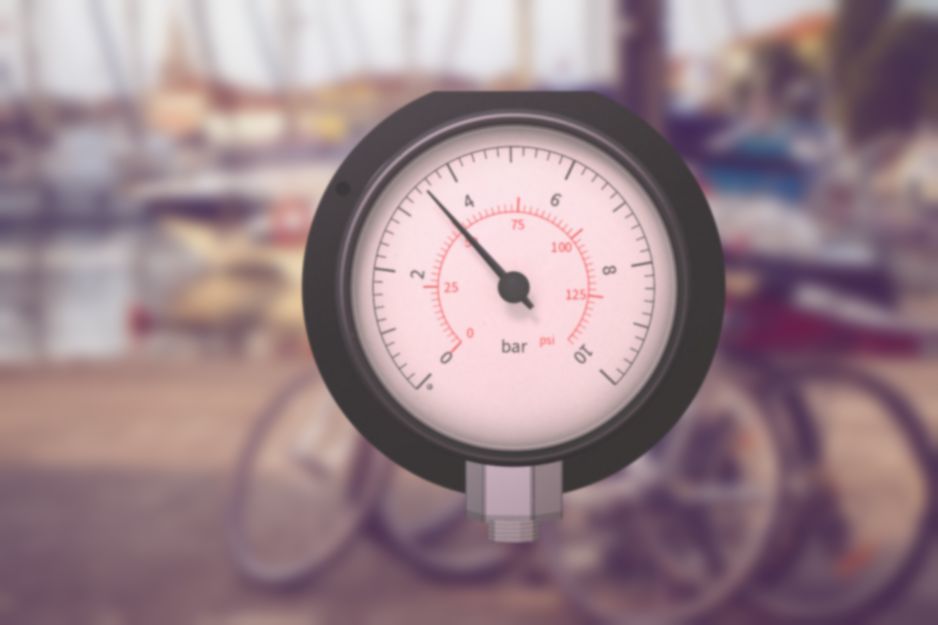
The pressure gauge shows 3.5 bar
